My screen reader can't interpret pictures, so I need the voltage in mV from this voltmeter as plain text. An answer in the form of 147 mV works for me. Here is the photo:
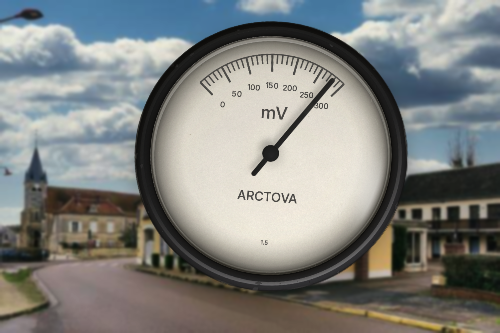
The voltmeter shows 280 mV
